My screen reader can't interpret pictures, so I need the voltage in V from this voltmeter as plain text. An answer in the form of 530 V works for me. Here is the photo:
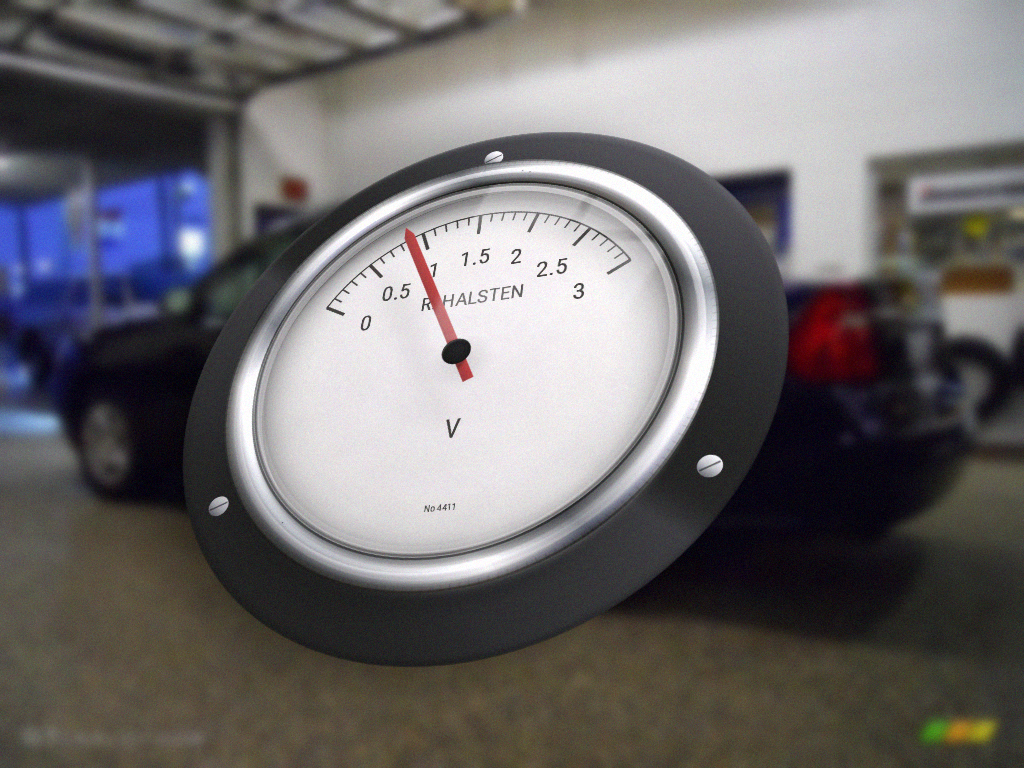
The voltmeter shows 0.9 V
